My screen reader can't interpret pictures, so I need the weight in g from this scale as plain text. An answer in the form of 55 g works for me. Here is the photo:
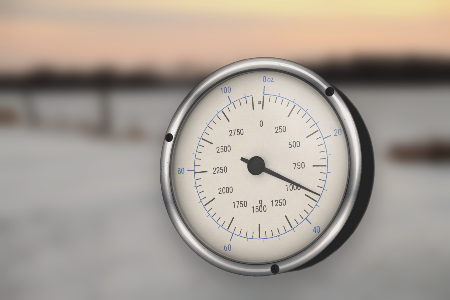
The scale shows 950 g
